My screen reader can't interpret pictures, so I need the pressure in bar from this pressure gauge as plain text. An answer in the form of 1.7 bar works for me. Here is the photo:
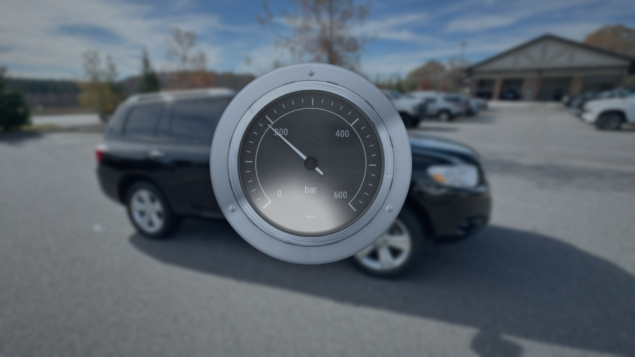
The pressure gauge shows 190 bar
